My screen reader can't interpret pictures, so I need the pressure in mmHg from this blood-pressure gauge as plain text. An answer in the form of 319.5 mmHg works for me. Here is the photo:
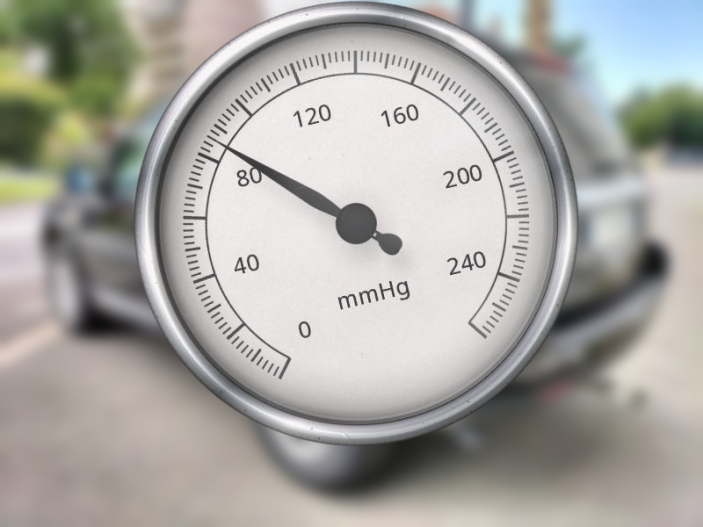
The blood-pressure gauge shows 86 mmHg
